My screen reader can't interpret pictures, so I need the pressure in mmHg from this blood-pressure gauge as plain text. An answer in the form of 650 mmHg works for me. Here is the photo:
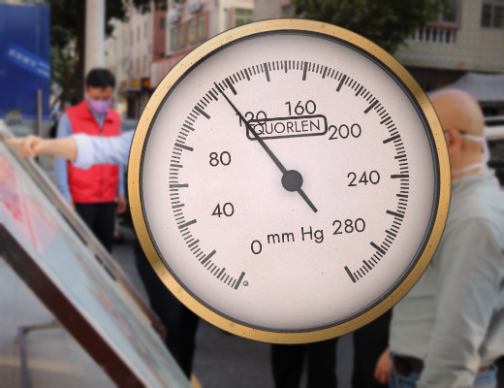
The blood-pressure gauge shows 114 mmHg
